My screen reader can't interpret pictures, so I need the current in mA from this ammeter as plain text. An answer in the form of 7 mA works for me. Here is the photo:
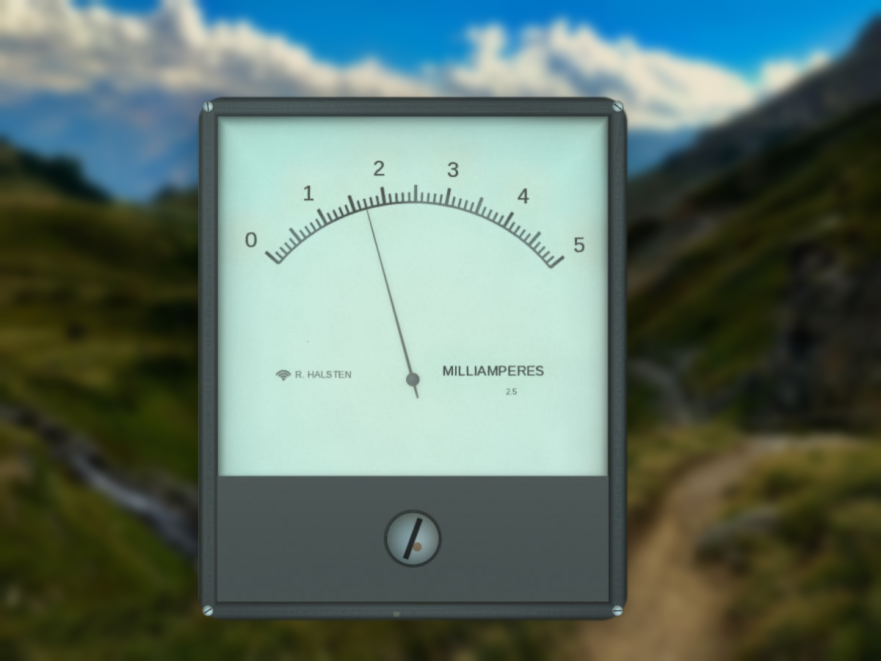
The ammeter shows 1.7 mA
